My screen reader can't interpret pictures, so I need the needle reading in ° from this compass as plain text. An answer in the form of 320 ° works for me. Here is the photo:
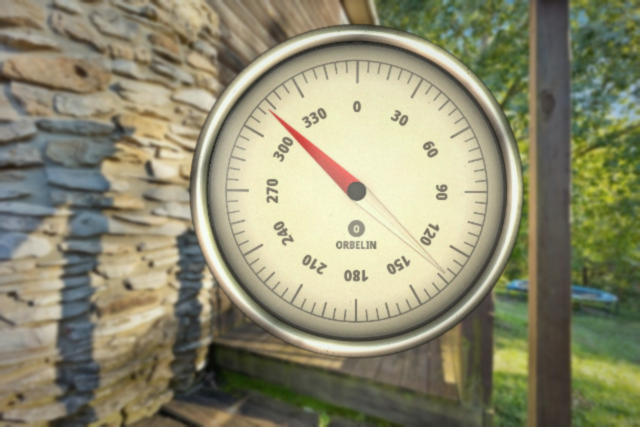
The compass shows 312.5 °
